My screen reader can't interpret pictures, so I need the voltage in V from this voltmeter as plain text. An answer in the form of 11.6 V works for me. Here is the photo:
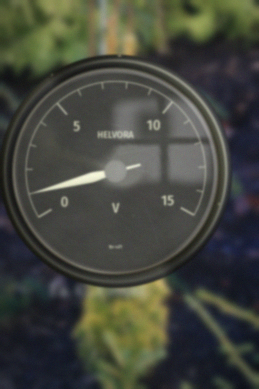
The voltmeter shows 1 V
